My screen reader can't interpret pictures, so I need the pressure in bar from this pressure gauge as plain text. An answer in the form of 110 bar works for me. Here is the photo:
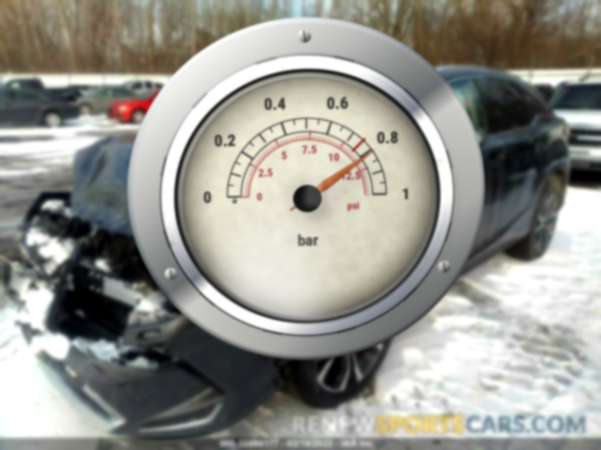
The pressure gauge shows 0.8 bar
